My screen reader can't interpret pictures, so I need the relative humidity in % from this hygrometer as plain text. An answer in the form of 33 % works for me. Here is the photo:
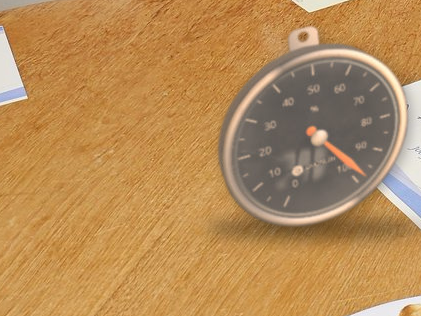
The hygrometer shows 97.5 %
